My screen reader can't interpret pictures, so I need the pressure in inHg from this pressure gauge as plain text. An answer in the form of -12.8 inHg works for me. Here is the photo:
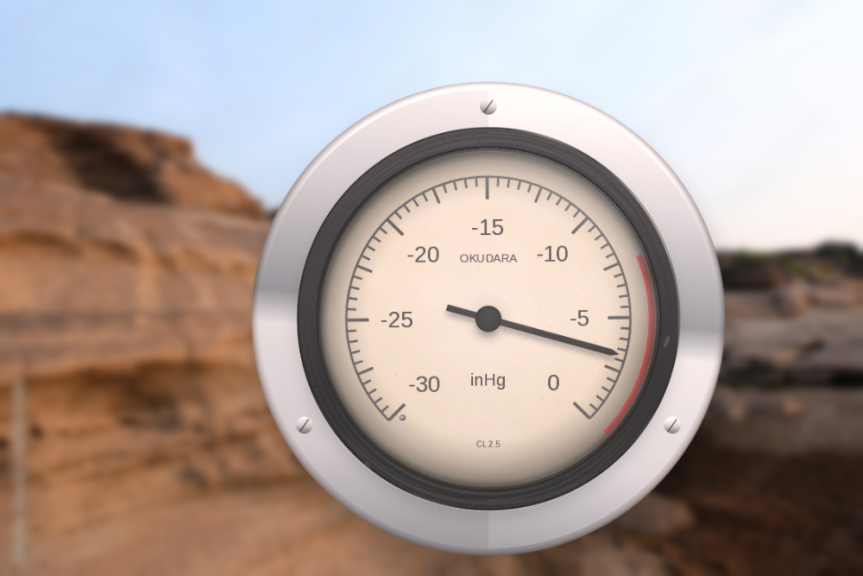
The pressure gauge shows -3.25 inHg
